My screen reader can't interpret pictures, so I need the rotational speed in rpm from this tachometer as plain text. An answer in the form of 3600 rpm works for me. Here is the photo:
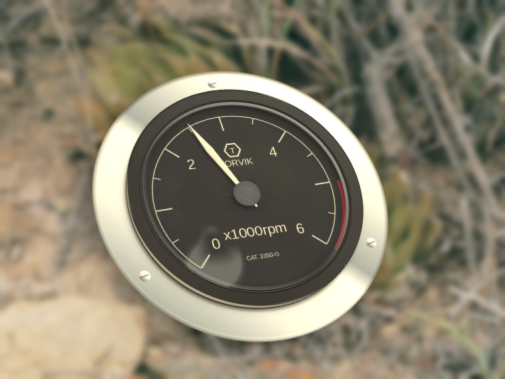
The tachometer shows 2500 rpm
